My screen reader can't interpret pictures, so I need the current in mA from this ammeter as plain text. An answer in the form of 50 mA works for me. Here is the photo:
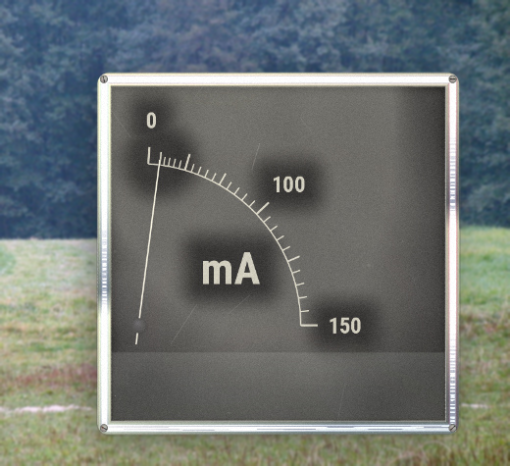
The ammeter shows 25 mA
